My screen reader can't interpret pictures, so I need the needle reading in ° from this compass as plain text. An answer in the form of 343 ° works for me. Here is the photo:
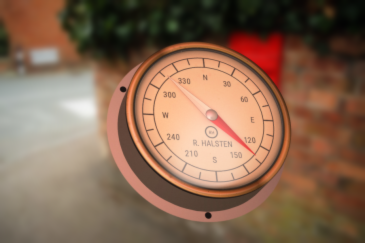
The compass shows 135 °
